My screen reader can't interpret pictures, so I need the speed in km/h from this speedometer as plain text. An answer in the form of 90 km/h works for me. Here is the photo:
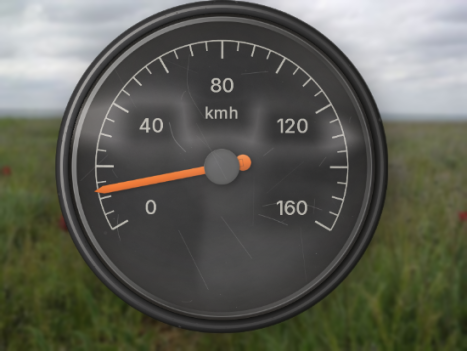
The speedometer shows 12.5 km/h
